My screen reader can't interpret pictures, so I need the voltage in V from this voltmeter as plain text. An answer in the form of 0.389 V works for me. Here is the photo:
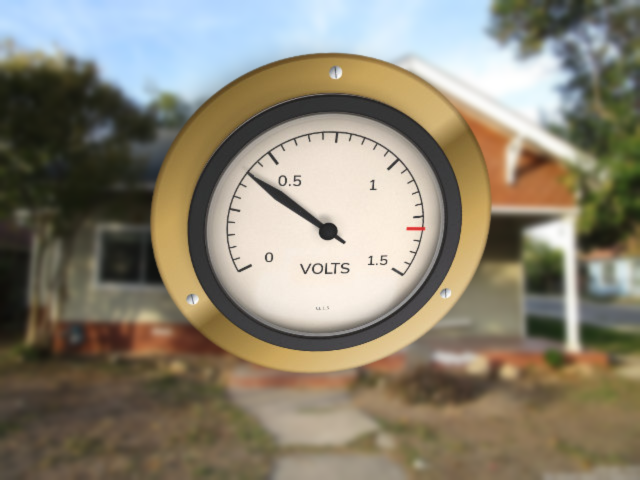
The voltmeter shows 0.4 V
